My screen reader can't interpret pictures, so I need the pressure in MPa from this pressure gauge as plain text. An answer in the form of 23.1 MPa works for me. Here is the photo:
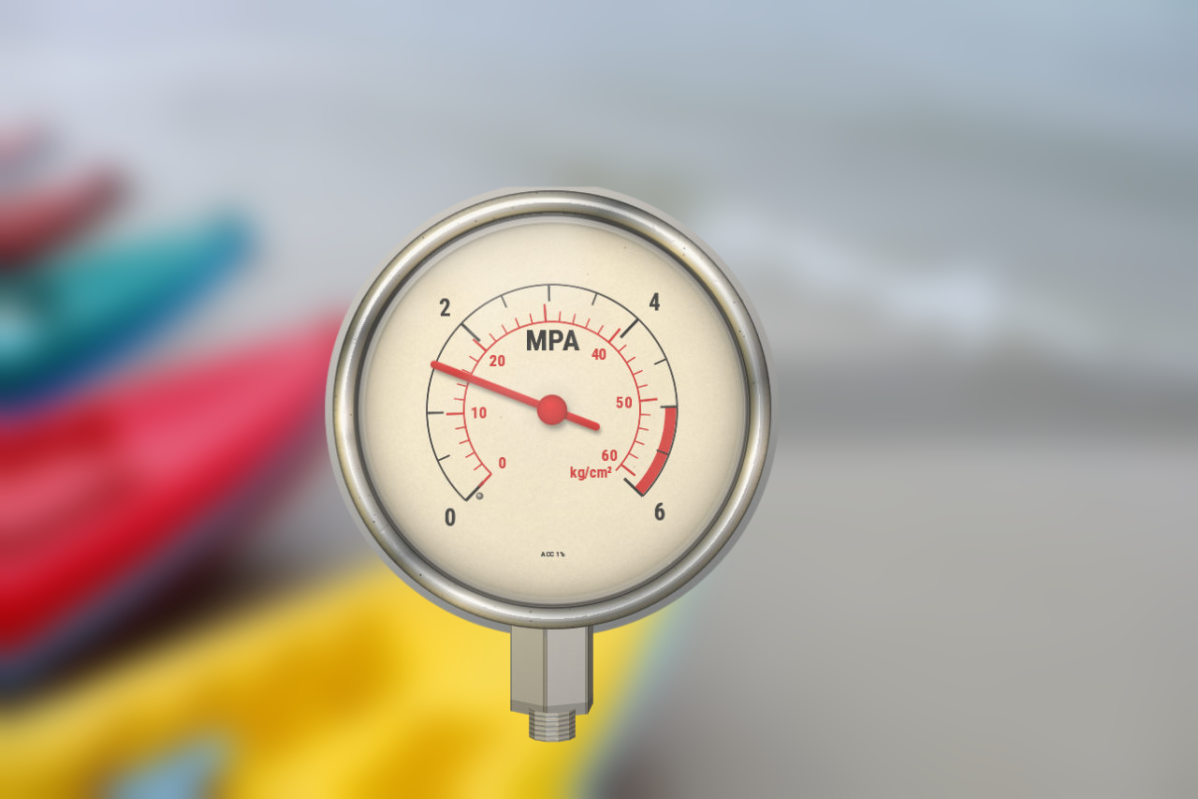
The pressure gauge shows 1.5 MPa
